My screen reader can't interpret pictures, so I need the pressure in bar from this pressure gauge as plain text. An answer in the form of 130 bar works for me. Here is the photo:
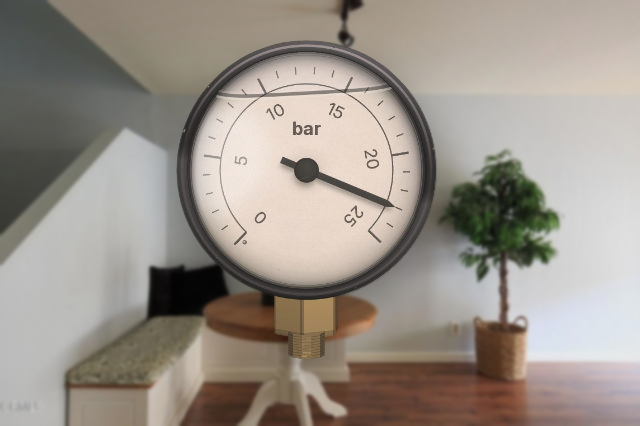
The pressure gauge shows 23 bar
